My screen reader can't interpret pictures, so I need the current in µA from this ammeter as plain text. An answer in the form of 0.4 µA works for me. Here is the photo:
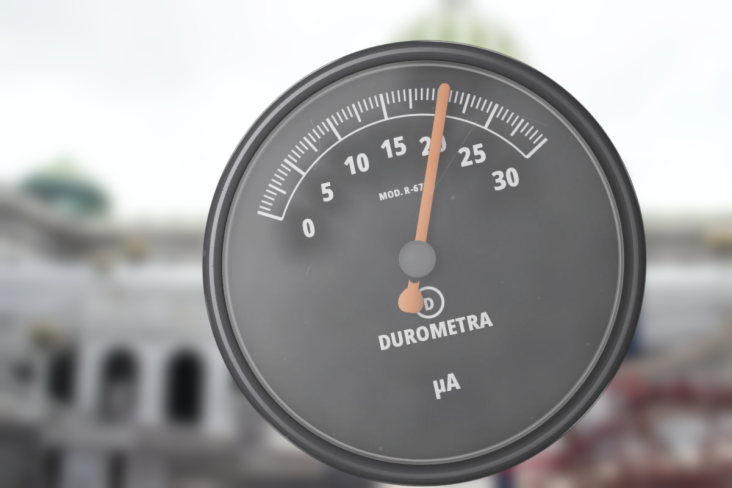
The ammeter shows 20.5 µA
